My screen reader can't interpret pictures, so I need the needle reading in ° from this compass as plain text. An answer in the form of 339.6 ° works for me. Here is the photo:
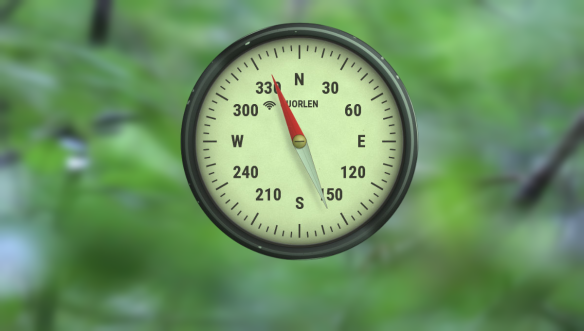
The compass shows 337.5 °
